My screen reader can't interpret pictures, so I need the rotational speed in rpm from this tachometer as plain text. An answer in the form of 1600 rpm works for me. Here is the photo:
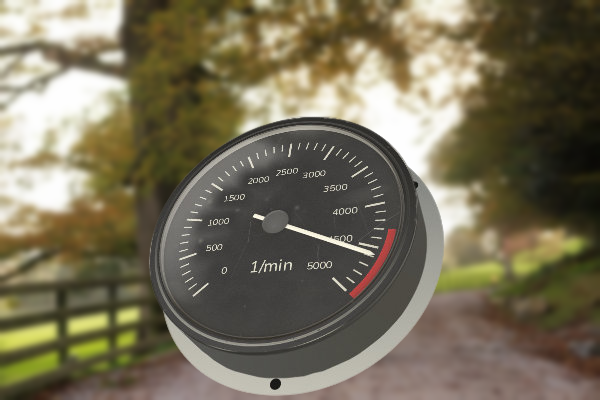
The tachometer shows 4600 rpm
